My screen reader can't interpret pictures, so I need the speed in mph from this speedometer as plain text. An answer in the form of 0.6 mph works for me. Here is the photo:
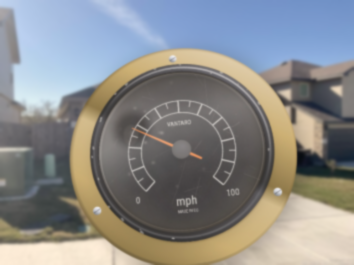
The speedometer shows 27.5 mph
